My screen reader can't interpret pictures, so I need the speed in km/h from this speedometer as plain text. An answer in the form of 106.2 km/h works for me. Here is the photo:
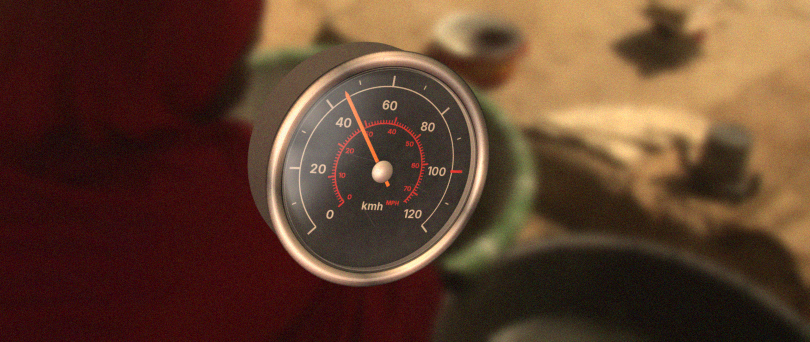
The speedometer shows 45 km/h
